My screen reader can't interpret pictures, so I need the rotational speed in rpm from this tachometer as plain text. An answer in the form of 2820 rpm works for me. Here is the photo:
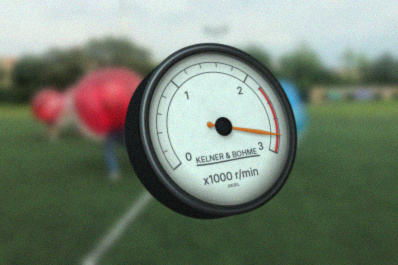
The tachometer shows 2800 rpm
